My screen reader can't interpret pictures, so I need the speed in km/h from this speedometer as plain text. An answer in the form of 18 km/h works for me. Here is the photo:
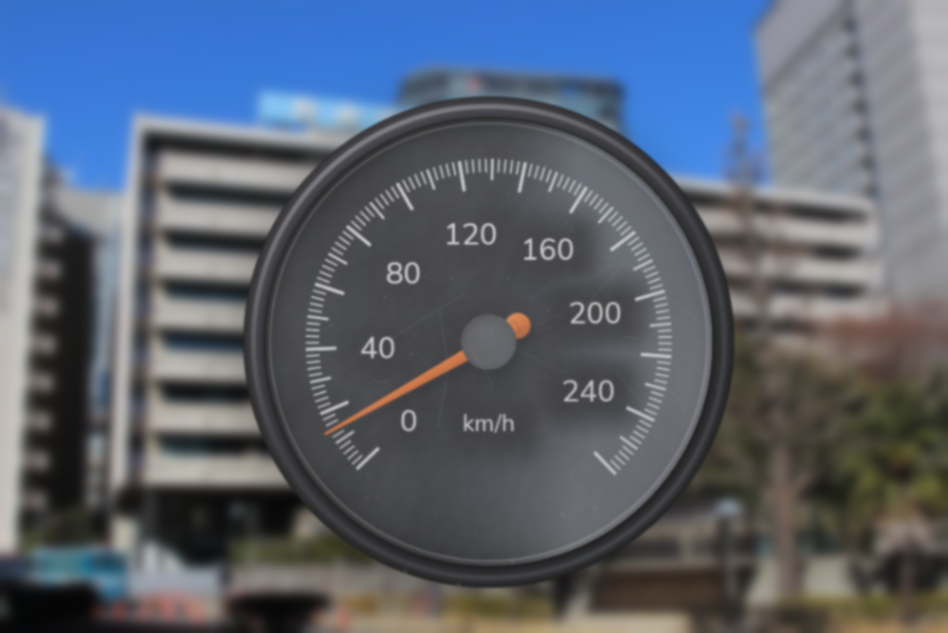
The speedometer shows 14 km/h
